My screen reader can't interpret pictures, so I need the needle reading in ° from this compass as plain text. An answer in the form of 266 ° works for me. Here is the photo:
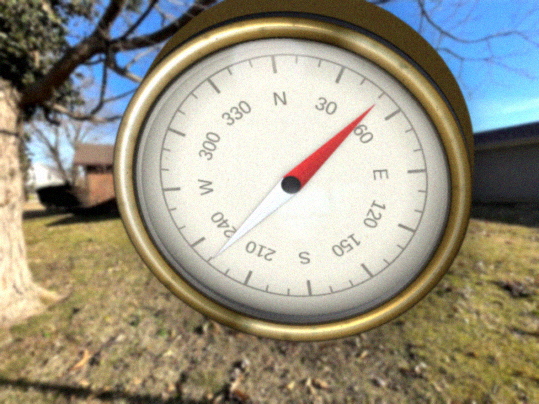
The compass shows 50 °
